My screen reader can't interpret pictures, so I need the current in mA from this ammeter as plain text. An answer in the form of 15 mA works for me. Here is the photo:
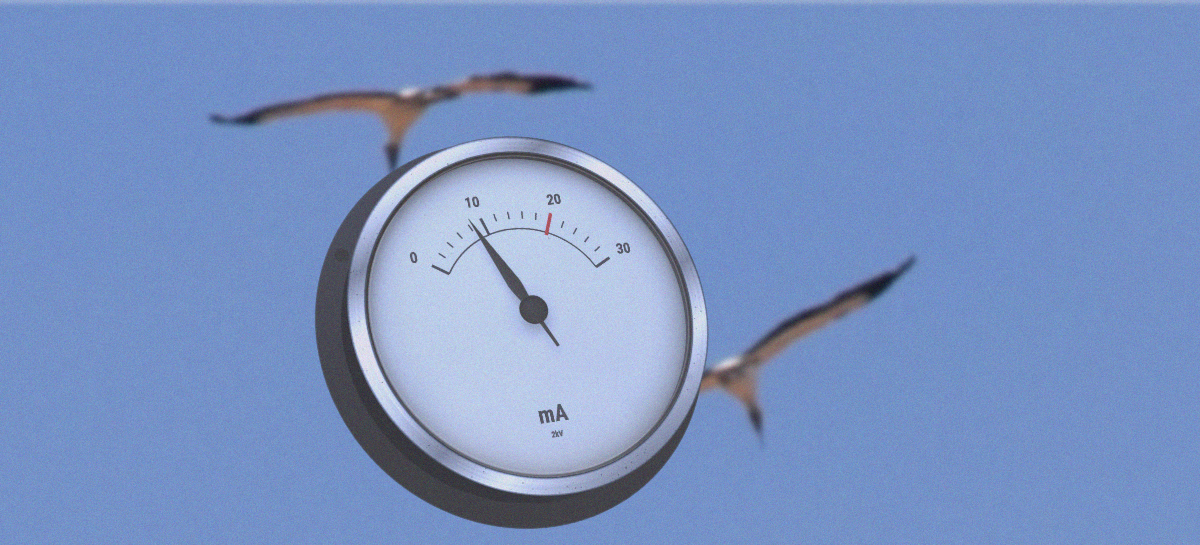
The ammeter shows 8 mA
